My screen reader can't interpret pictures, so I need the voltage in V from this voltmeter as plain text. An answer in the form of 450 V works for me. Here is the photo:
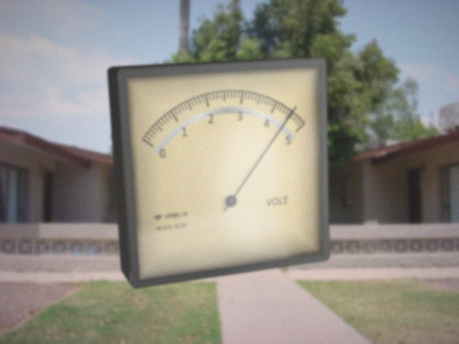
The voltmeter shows 4.5 V
